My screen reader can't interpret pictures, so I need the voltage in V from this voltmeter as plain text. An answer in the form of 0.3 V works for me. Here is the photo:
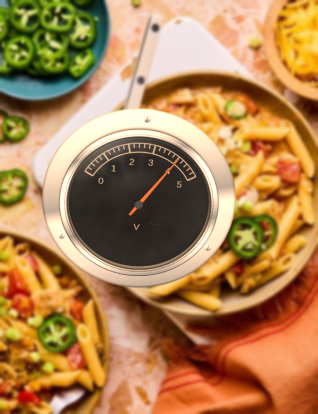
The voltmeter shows 4 V
